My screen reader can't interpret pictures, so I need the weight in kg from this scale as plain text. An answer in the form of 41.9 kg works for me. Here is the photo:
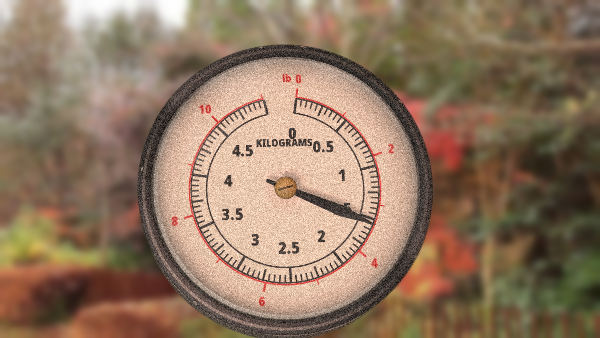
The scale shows 1.55 kg
